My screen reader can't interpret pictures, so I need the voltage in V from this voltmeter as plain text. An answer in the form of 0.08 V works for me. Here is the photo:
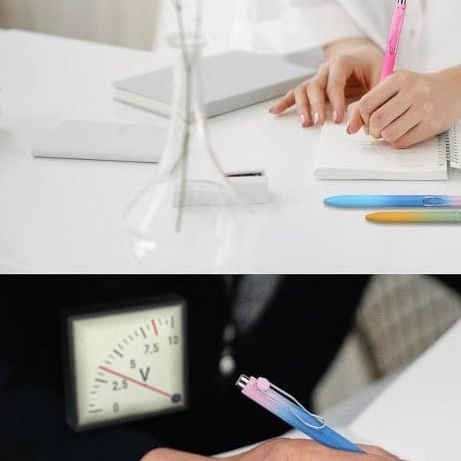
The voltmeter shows 3.5 V
